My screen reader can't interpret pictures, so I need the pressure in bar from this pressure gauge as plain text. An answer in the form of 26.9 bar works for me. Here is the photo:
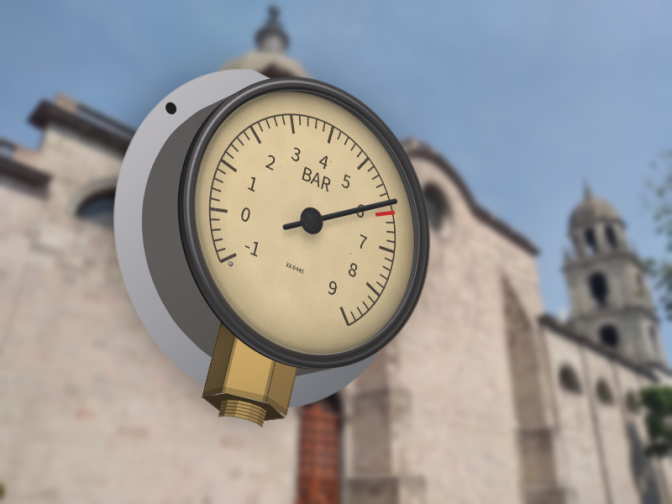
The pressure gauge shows 6 bar
